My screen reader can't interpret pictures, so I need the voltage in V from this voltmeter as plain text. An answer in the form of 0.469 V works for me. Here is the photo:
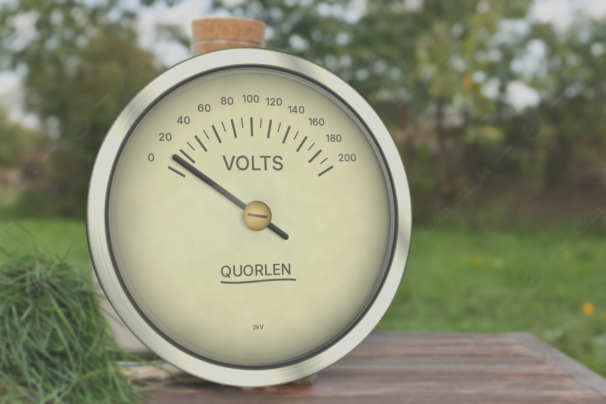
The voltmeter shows 10 V
